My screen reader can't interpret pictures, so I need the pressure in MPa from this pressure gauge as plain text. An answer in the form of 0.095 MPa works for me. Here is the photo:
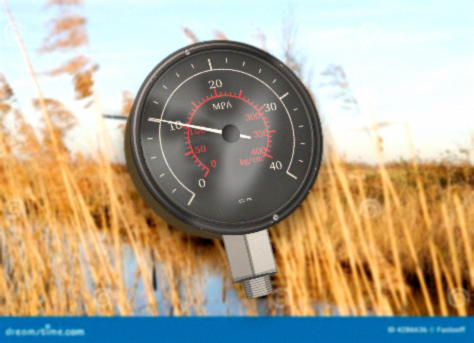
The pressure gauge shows 10 MPa
